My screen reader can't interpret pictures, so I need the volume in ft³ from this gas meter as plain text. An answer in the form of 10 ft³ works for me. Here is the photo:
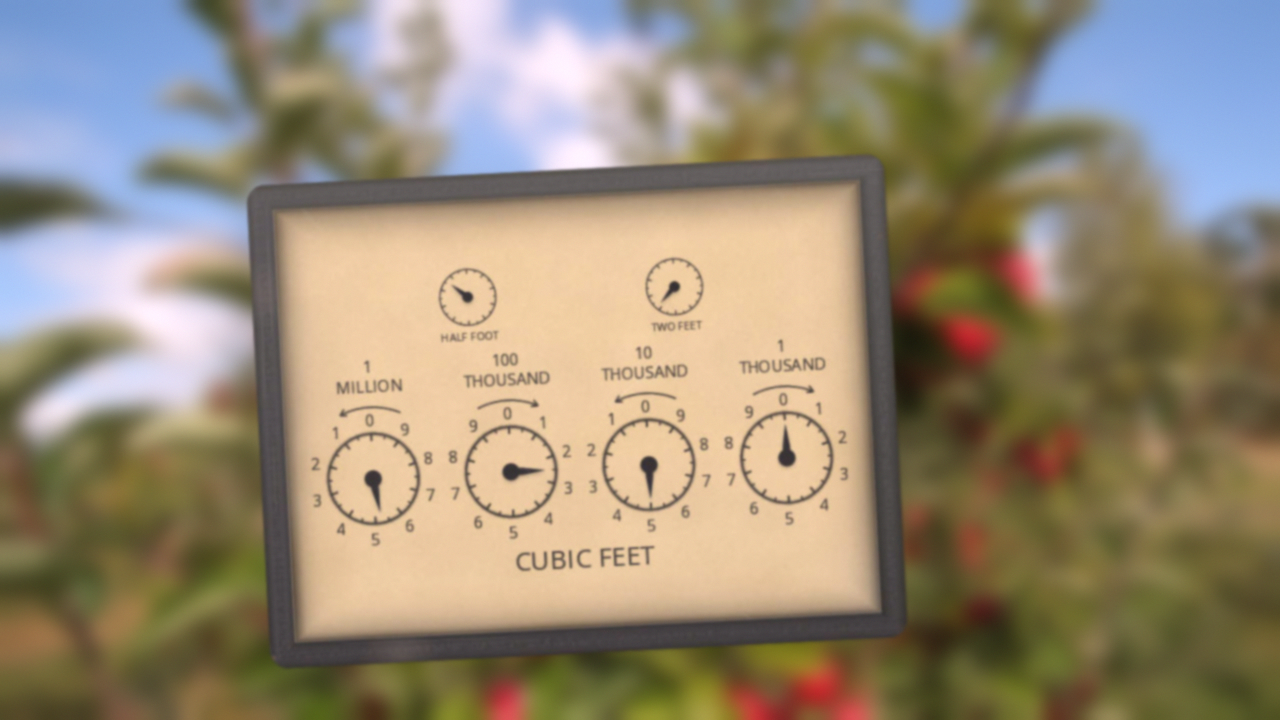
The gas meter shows 525000 ft³
